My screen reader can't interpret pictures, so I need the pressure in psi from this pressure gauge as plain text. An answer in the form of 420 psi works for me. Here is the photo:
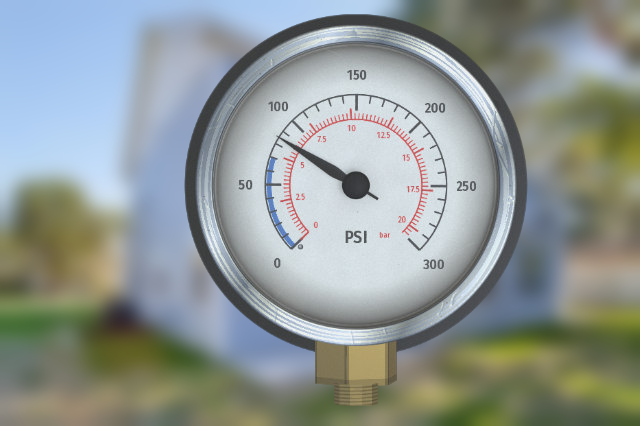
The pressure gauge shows 85 psi
